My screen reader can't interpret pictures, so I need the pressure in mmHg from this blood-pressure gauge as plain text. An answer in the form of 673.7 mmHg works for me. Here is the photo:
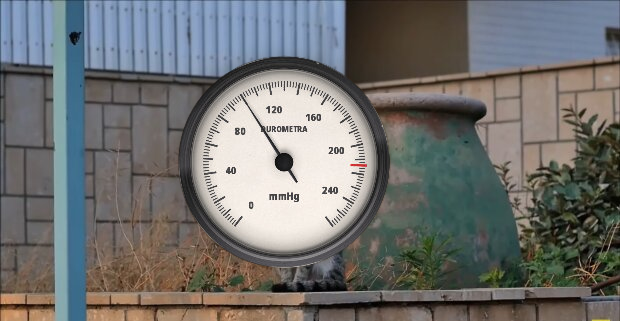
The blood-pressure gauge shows 100 mmHg
